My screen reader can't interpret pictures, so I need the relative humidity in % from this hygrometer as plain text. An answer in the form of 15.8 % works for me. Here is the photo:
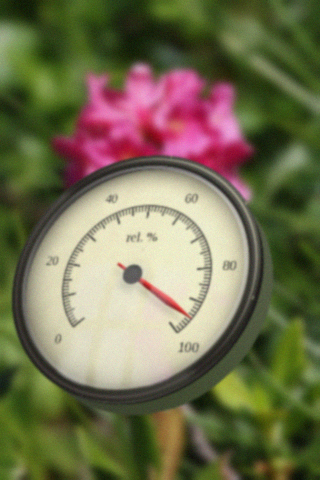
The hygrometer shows 95 %
